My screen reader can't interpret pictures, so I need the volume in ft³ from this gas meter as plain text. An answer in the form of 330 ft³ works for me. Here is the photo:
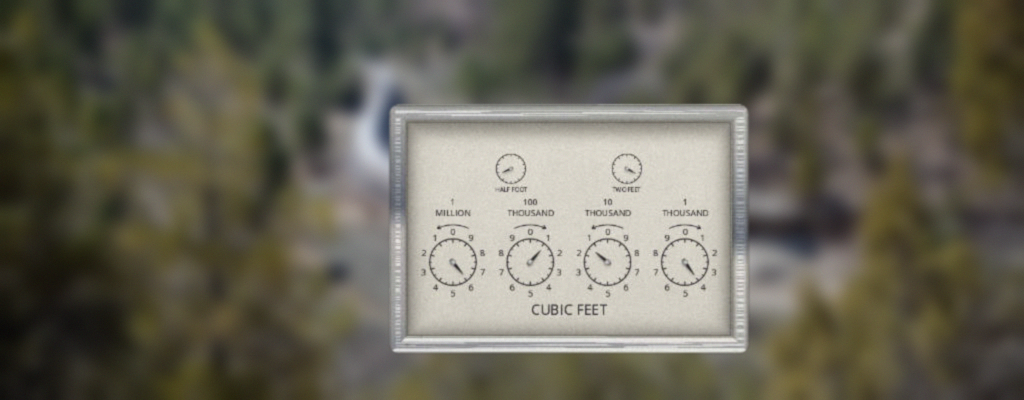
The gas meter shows 611400 ft³
